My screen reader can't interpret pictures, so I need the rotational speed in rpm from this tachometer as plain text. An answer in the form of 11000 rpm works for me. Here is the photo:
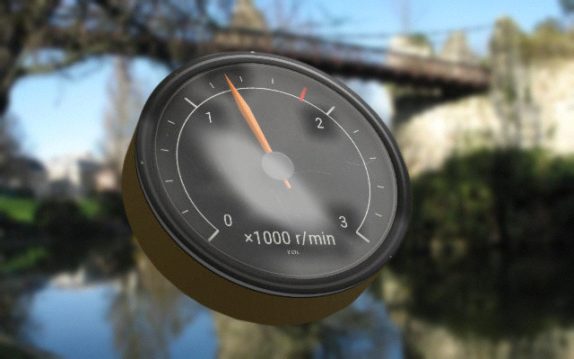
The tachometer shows 1300 rpm
